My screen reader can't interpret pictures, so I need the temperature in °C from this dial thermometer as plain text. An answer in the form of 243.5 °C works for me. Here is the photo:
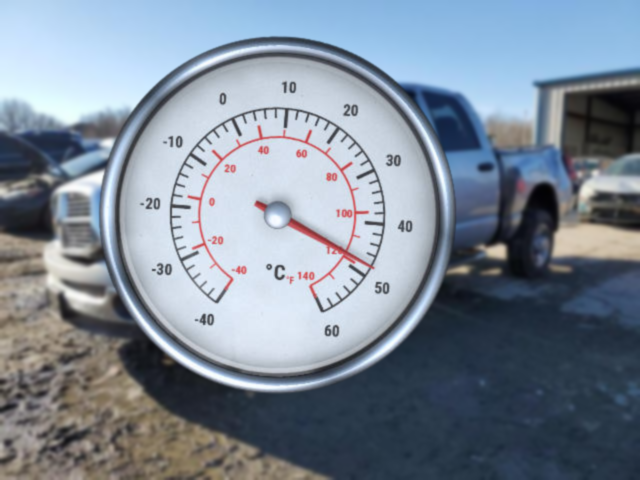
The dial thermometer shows 48 °C
